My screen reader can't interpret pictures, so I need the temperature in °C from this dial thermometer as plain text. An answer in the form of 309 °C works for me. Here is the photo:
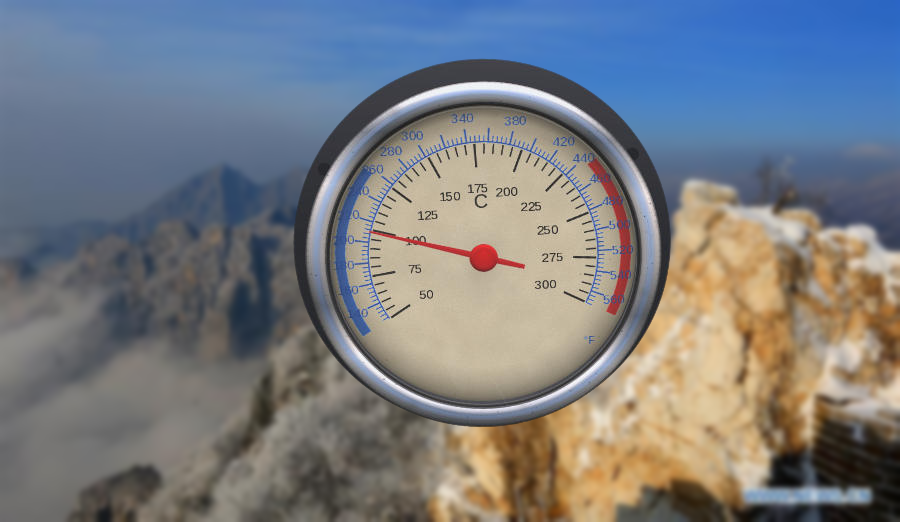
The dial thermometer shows 100 °C
